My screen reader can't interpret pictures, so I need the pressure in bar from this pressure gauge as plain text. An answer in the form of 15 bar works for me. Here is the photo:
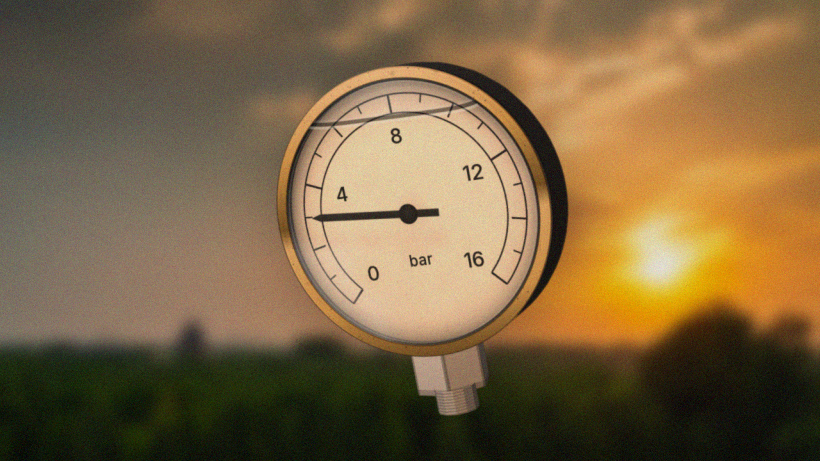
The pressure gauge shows 3 bar
